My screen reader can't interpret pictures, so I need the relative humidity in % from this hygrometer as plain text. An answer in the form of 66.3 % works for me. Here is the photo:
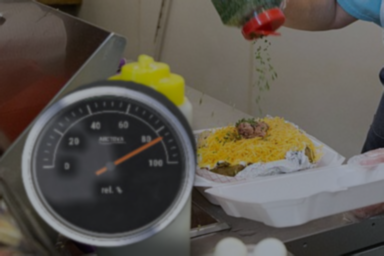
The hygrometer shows 84 %
